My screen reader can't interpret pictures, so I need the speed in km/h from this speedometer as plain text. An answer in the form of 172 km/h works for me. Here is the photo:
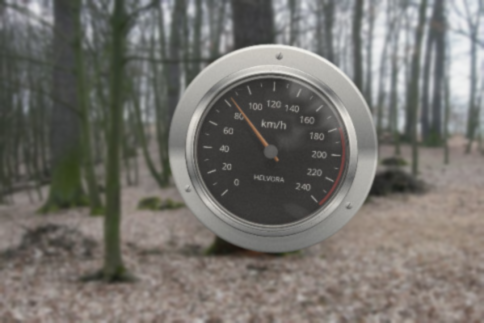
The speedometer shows 85 km/h
